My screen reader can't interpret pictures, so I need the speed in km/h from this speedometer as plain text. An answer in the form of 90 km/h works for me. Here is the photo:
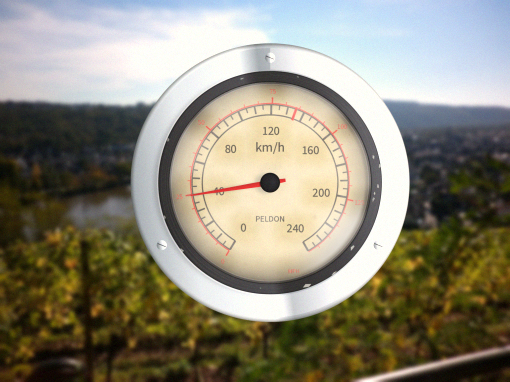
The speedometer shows 40 km/h
